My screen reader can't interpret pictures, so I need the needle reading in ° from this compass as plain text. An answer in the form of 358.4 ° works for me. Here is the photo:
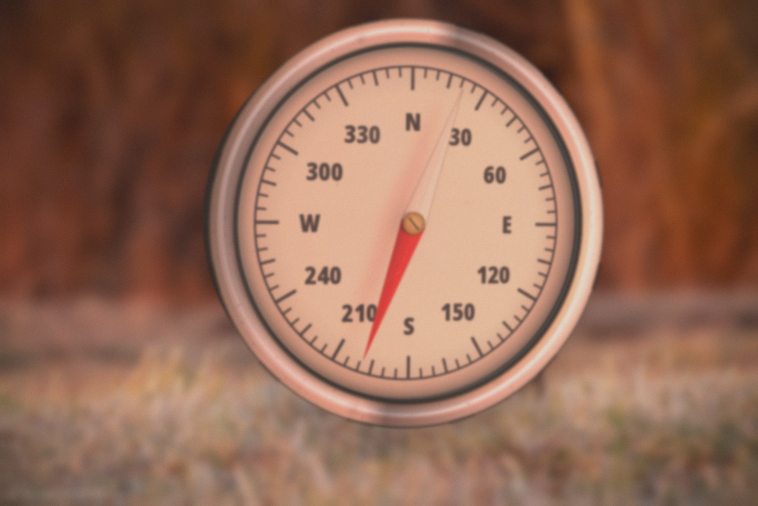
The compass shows 200 °
